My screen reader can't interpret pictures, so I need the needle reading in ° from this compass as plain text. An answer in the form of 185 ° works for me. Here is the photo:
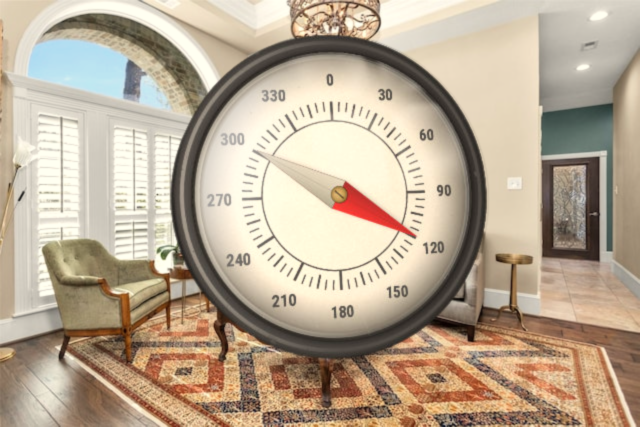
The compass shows 120 °
